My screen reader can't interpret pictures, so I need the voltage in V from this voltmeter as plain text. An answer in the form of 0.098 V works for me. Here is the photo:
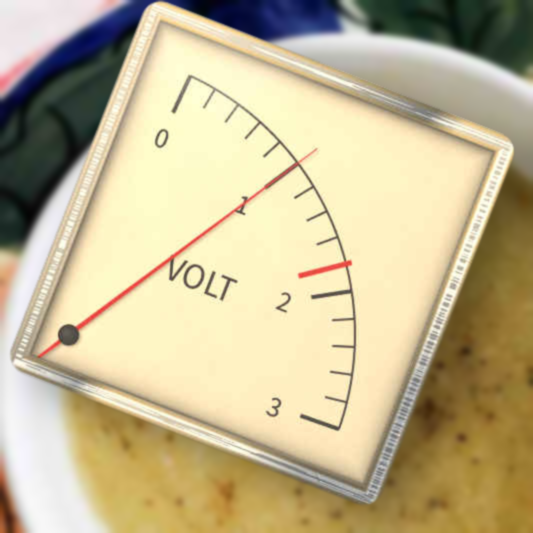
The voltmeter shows 1 V
